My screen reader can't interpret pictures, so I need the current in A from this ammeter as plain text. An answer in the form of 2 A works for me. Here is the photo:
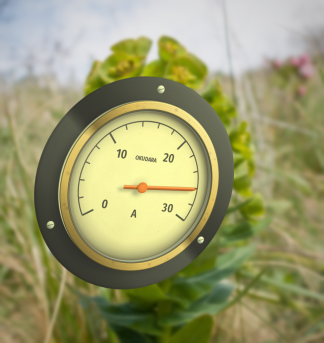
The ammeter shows 26 A
